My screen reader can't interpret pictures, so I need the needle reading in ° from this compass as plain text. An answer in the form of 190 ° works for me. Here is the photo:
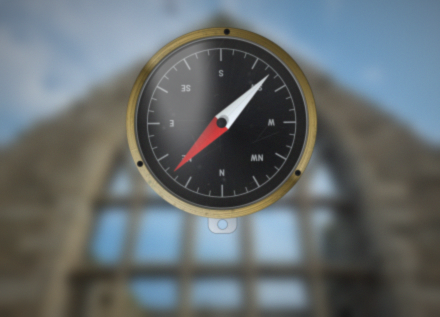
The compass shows 45 °
